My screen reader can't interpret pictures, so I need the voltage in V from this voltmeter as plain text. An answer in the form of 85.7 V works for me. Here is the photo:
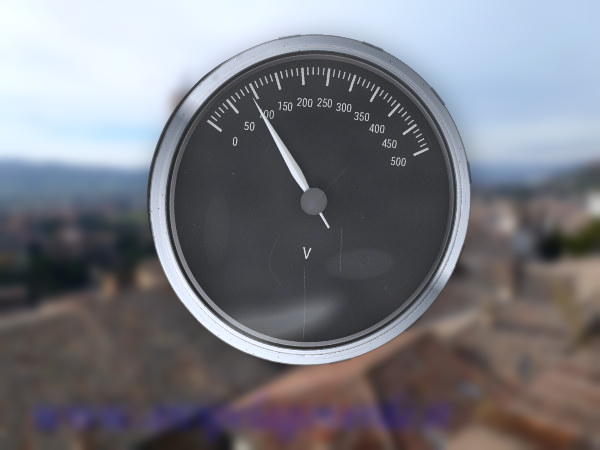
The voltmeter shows 90 V
